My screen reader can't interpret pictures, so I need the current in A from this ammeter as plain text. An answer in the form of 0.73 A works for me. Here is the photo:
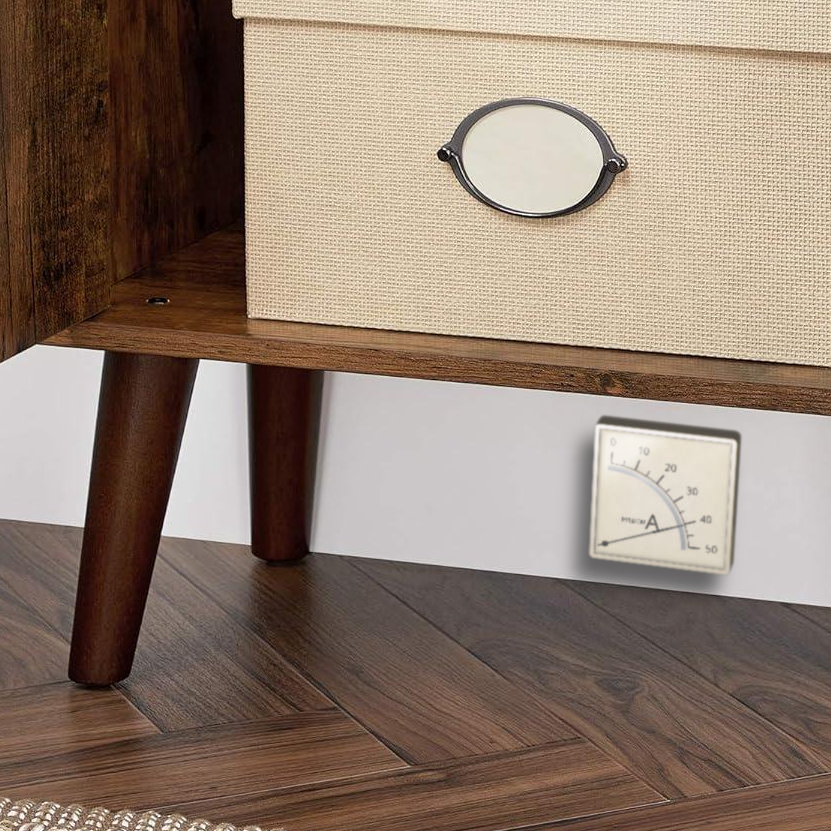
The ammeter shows 40 A
